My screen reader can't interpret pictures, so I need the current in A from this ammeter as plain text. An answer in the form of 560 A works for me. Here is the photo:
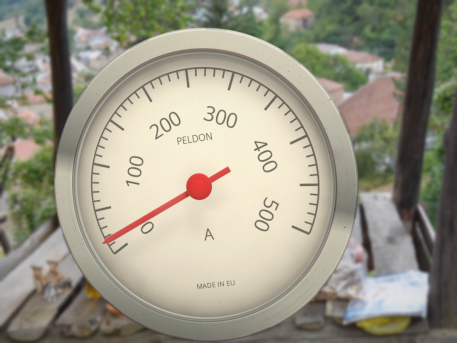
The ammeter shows 15 A
